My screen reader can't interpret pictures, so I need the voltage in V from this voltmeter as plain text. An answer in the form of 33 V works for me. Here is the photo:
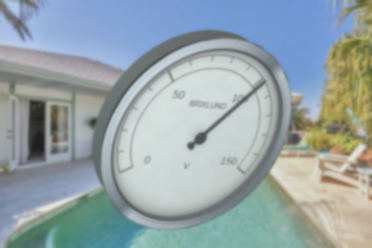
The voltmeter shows 100 V
